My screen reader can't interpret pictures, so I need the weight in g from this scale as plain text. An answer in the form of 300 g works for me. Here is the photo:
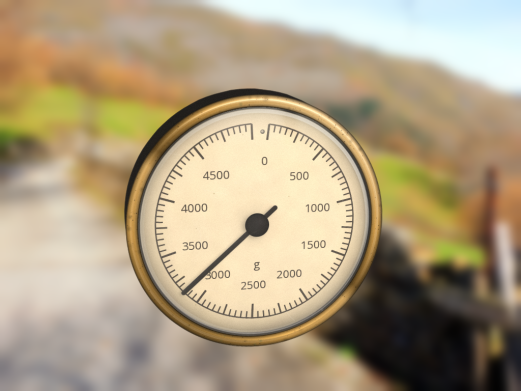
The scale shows 3150 g
